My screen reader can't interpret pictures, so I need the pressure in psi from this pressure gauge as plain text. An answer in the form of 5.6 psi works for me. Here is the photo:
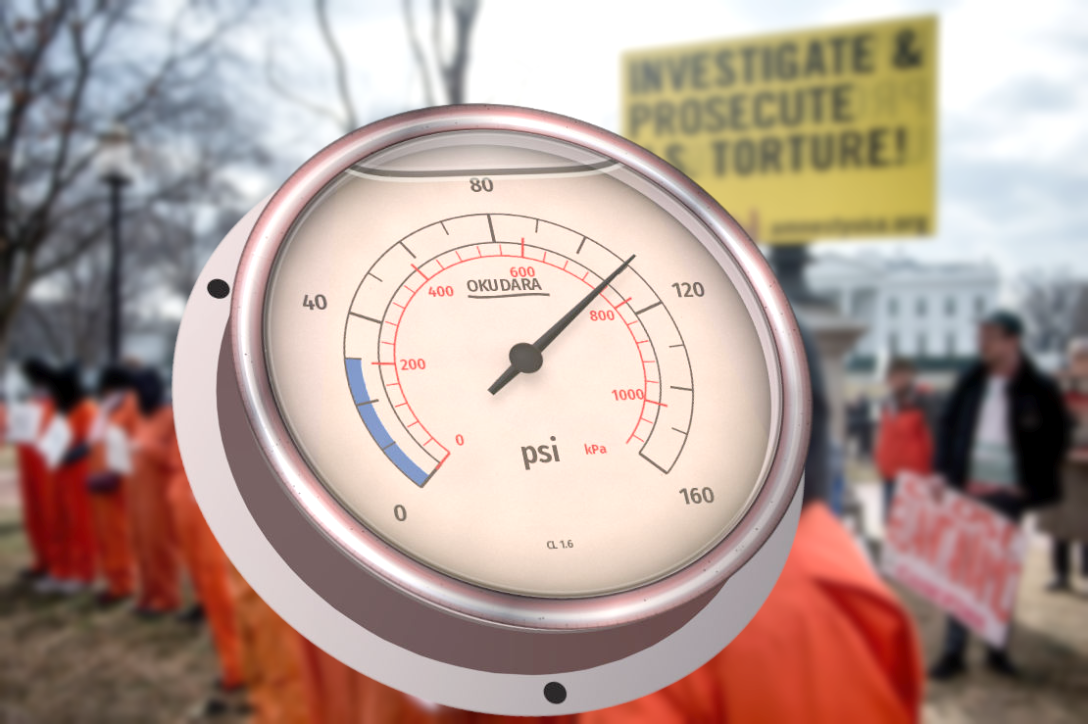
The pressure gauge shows 110 psi
